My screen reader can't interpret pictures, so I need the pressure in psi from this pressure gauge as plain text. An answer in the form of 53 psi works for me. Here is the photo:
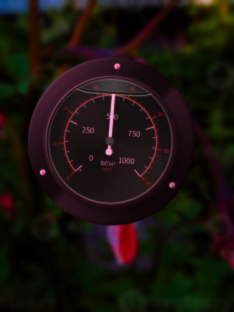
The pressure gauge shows 500 psi
